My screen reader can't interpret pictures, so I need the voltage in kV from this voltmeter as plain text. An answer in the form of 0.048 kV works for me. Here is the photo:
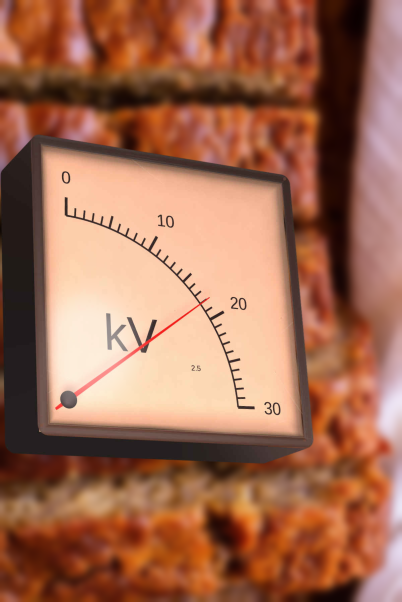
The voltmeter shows 18 kV
